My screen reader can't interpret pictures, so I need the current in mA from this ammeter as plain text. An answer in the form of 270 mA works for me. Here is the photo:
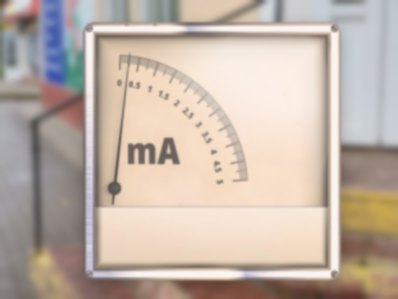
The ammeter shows 0.25 mA
